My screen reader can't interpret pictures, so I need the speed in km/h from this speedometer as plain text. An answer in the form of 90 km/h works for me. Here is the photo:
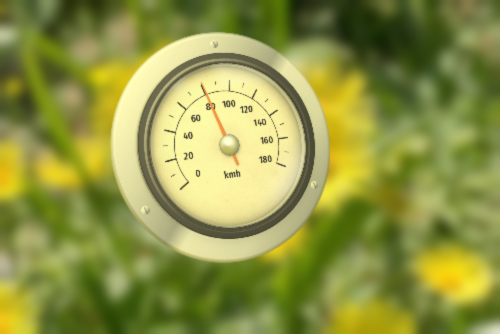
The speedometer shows 80 km/h
